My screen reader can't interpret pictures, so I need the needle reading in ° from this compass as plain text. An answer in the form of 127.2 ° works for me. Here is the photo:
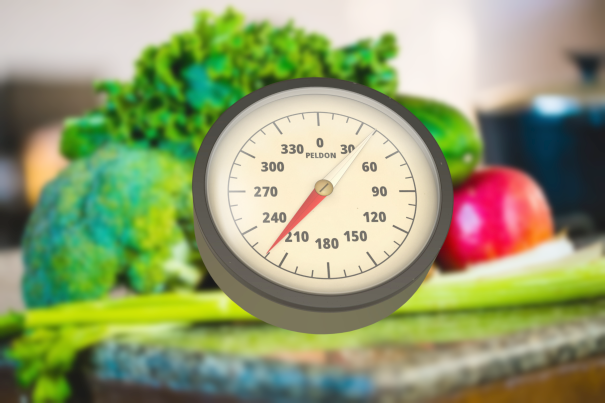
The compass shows 220 °
